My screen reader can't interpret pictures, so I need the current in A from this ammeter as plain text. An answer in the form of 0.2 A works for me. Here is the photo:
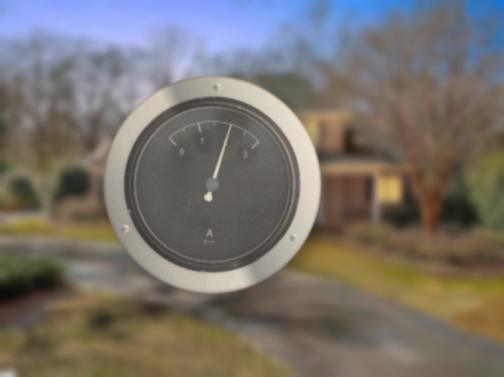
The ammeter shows 2 A
